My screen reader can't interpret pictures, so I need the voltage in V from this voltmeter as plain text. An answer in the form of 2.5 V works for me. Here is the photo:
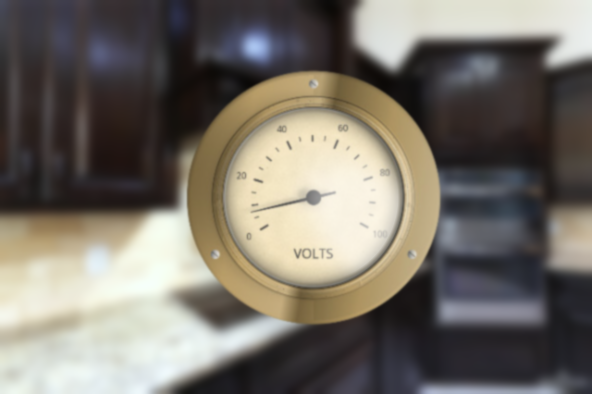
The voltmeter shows 7.5 V
